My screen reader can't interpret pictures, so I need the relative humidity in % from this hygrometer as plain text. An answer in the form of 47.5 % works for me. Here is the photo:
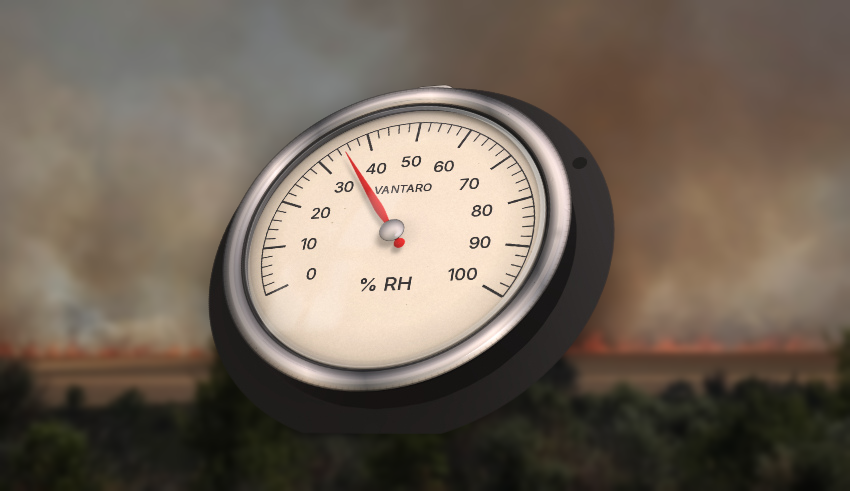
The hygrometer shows 35 %
